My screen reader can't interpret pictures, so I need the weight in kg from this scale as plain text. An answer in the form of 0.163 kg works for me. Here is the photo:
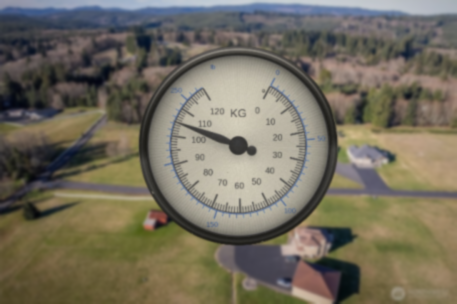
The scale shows 105 kg
